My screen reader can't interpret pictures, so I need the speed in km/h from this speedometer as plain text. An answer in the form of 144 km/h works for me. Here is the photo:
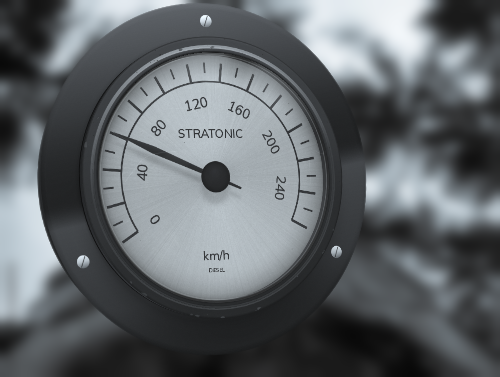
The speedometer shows 60 km/h
